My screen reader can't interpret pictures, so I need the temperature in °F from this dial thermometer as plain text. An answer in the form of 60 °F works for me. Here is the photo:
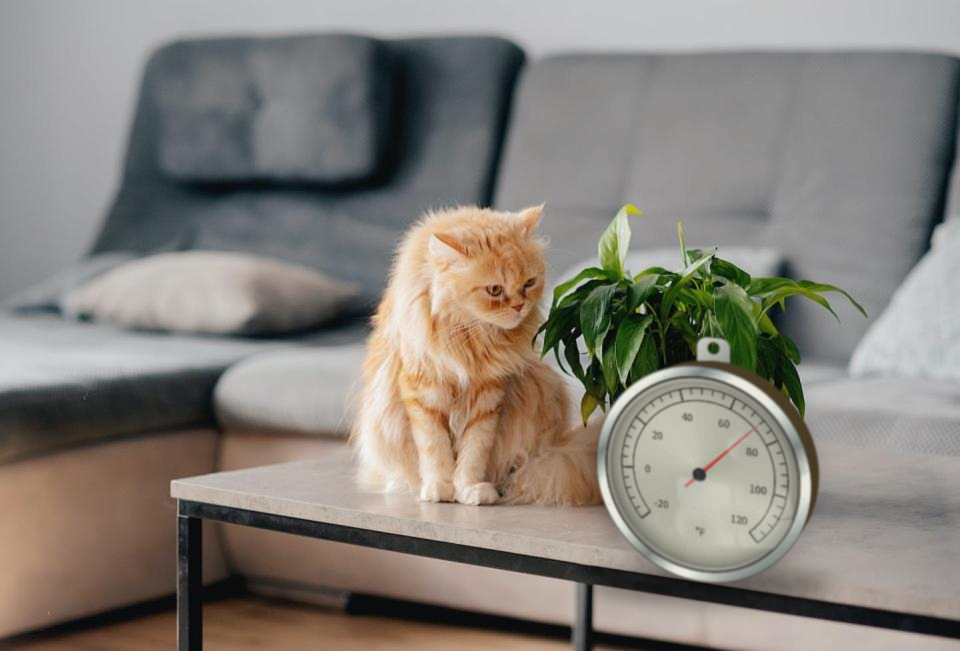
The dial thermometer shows 72 °F
